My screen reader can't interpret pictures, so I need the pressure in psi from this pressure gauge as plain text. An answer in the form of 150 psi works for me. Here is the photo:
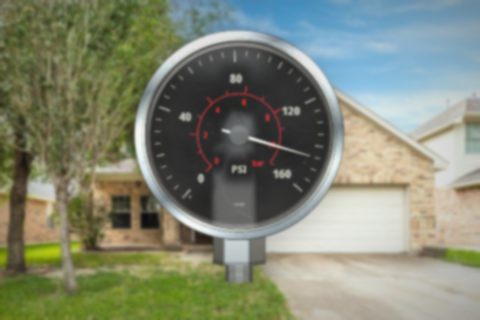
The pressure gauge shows 145 psi
